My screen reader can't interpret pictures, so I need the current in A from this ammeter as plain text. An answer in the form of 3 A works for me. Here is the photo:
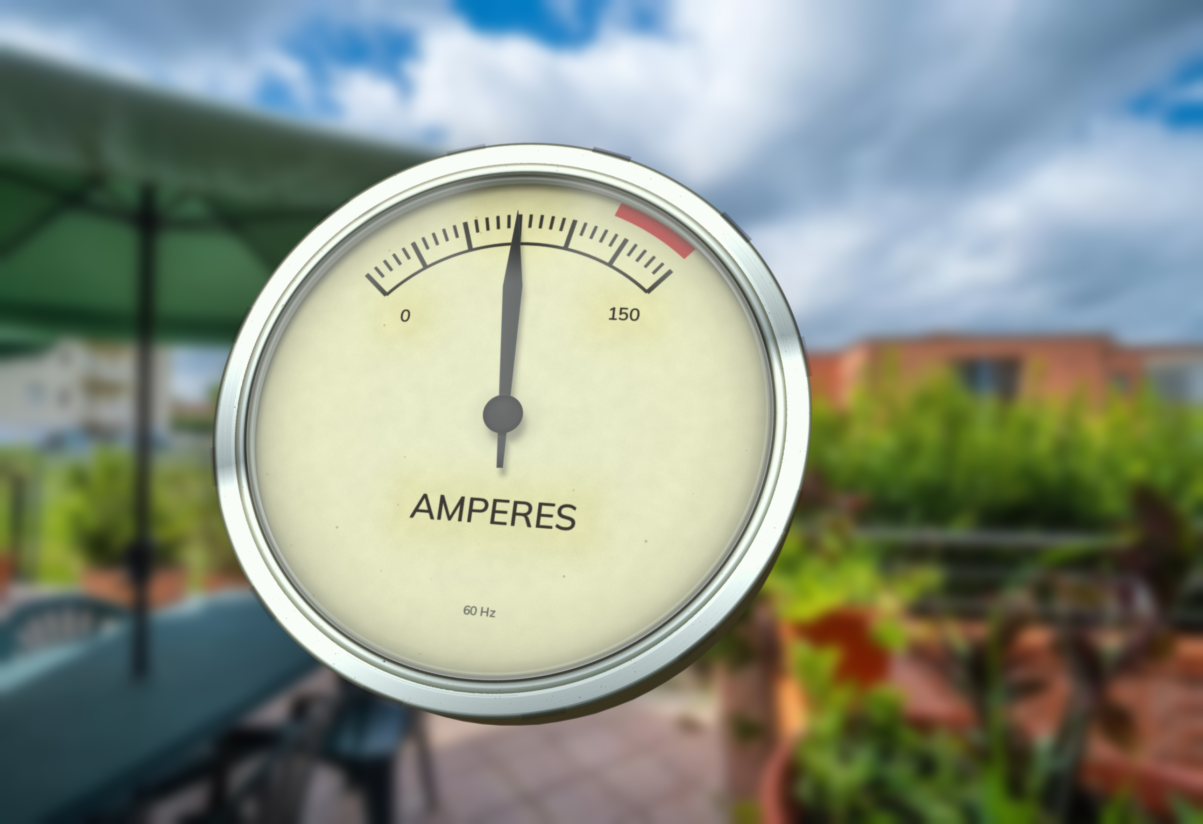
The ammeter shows 75 A
